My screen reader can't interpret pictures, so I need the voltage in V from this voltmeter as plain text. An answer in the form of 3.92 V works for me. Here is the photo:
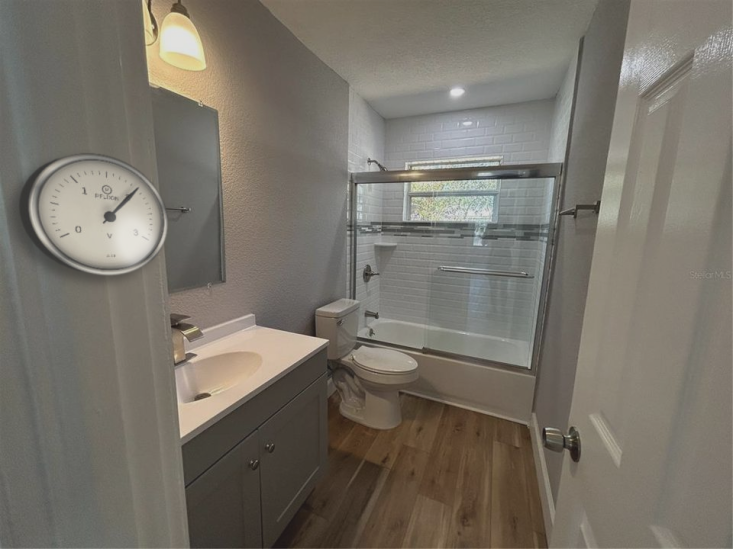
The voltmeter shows 2 V
